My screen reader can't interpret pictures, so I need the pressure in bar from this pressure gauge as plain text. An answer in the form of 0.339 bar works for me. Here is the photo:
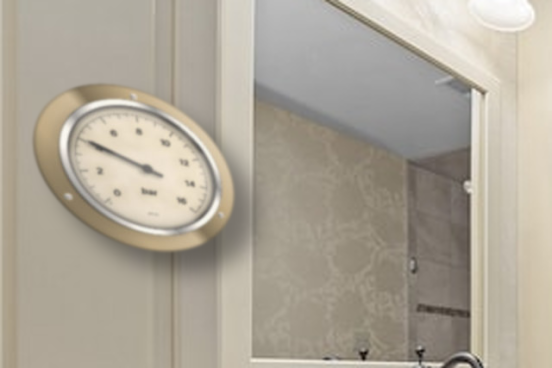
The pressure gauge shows 4 bar
